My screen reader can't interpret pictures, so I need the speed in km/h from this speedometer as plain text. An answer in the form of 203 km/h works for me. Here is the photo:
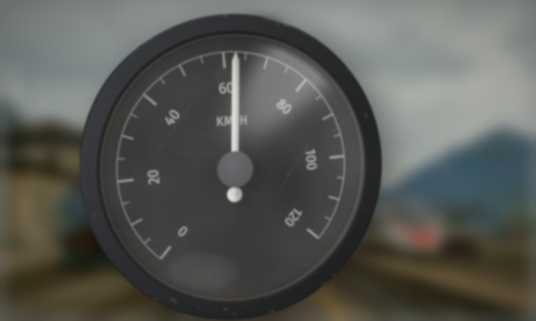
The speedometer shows 62.5 km/h
